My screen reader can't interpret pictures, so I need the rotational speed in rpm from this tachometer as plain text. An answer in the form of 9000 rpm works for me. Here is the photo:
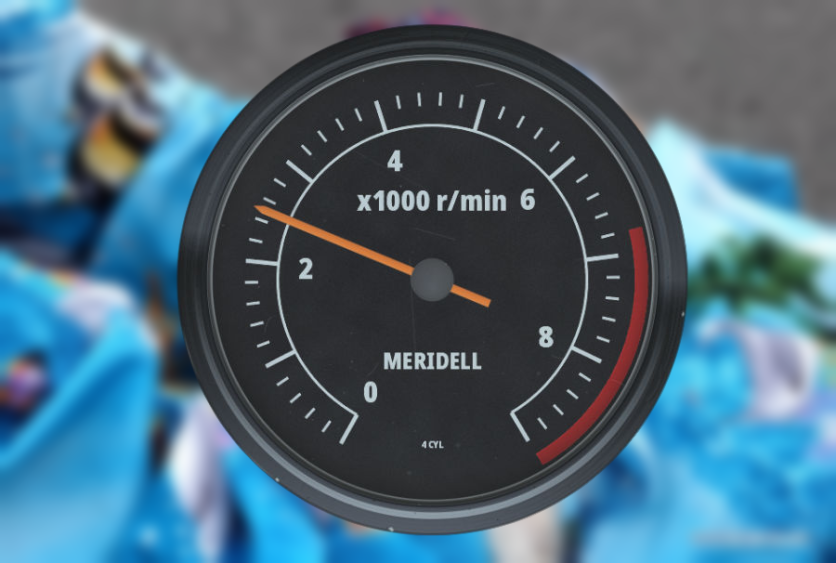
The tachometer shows 2500 rpm
